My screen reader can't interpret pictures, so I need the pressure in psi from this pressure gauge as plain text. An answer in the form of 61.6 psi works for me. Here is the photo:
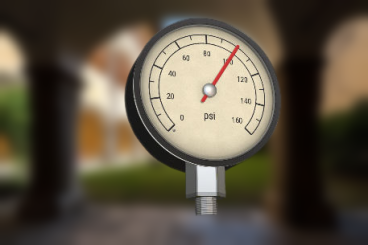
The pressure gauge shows 100 psi
